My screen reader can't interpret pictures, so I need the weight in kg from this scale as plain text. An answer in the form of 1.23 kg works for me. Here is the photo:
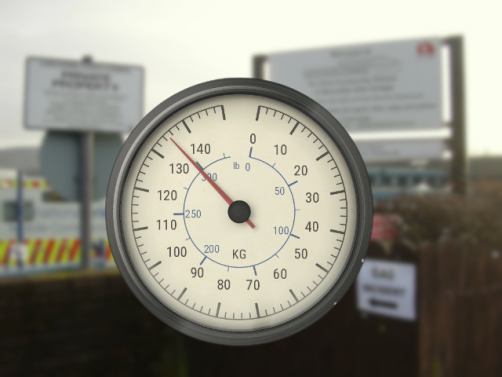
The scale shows 135 kg
